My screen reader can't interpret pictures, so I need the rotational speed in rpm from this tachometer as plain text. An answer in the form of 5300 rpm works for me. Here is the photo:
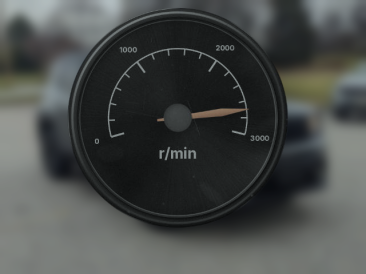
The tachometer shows 2700 rpm
